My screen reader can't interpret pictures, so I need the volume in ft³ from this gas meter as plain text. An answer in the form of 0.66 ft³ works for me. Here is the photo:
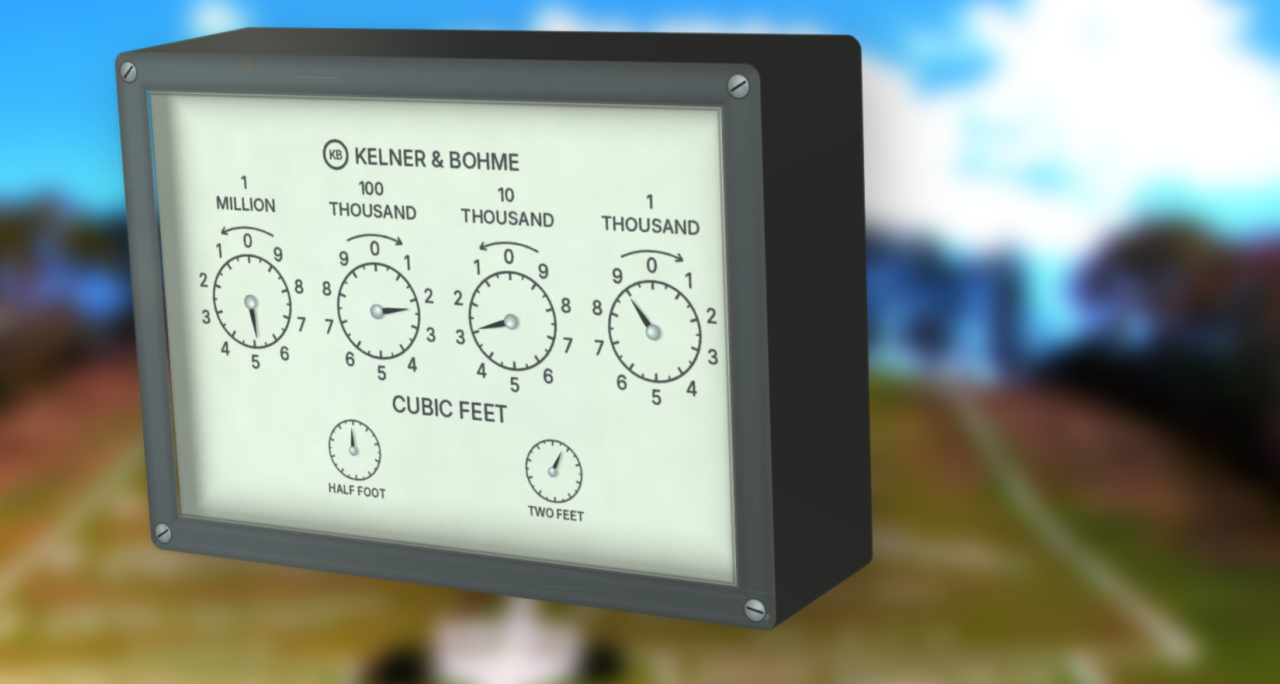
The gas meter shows 522900 ft³
